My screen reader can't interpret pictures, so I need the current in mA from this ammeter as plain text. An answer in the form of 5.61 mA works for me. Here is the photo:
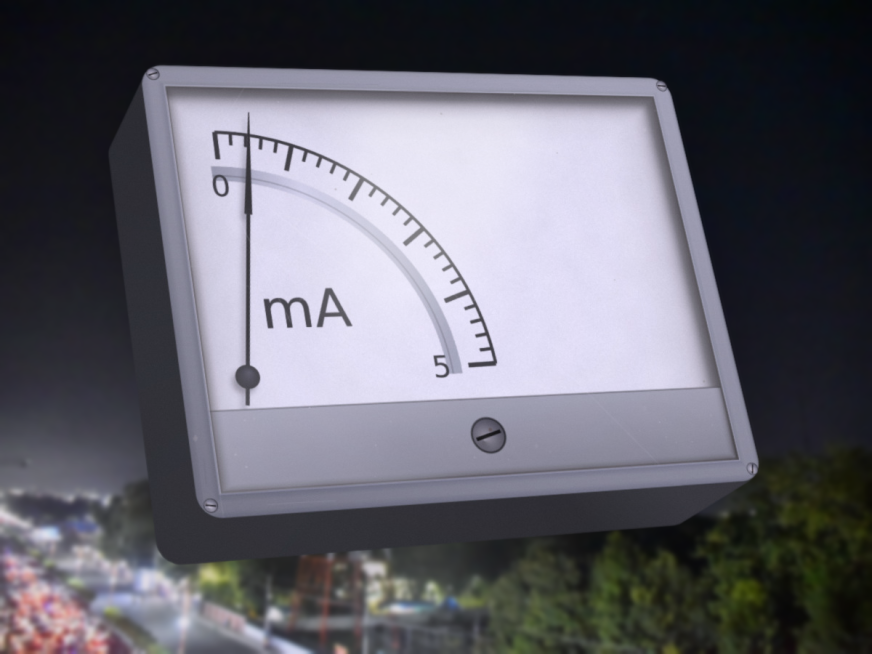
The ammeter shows 0.4 mA
